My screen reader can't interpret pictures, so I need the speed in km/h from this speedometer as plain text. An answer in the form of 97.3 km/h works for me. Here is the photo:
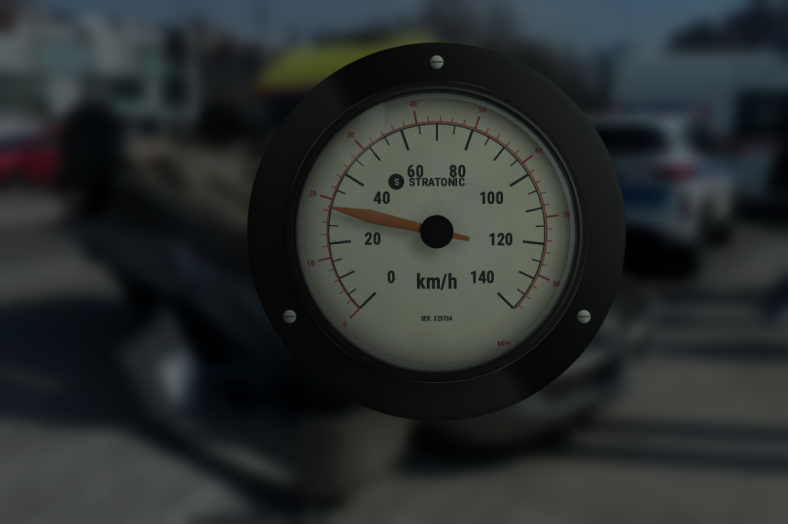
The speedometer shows 30 km/h
